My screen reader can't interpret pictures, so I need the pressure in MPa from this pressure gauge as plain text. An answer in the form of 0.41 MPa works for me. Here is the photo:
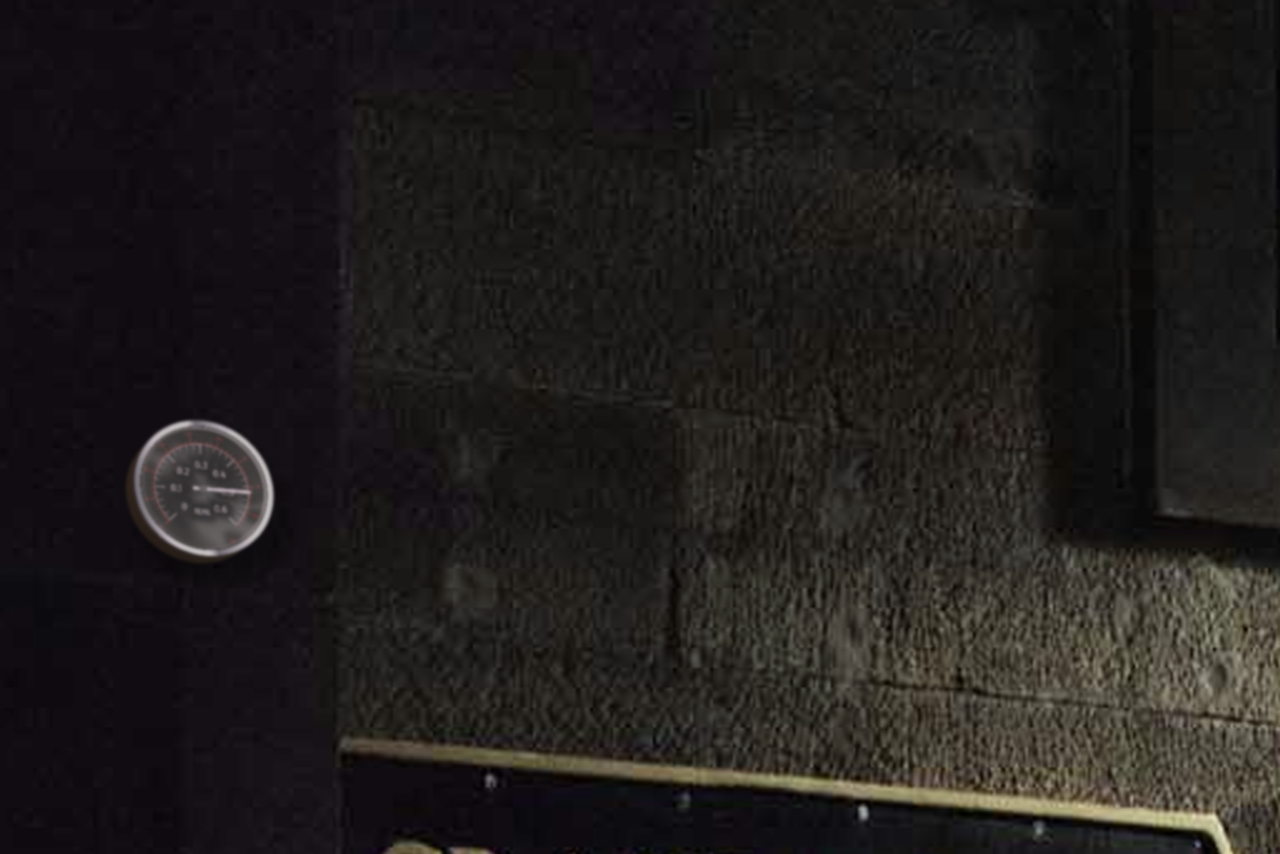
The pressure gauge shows 0.5 MPa
